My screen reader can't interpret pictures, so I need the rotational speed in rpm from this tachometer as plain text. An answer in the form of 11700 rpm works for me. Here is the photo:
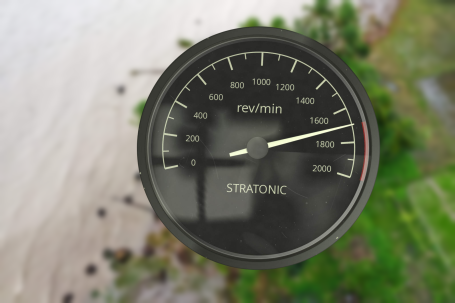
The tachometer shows 1700 rpm
